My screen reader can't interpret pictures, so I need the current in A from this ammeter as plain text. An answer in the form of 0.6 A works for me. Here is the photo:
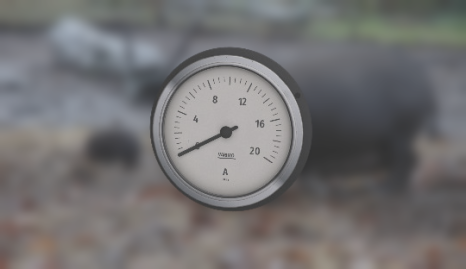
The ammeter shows 0 A
